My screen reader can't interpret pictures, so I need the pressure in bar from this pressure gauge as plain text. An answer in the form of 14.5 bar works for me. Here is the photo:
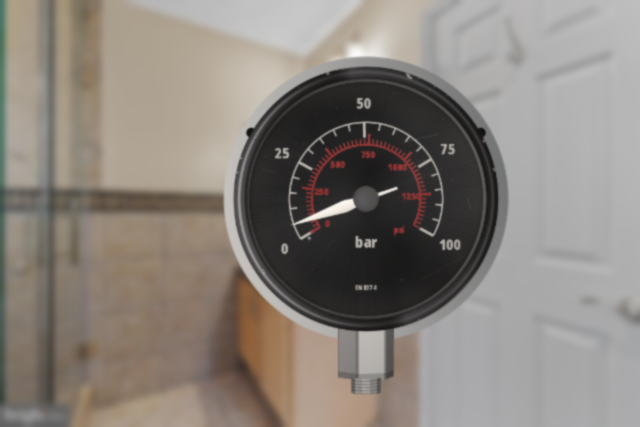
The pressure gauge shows 5 bar
